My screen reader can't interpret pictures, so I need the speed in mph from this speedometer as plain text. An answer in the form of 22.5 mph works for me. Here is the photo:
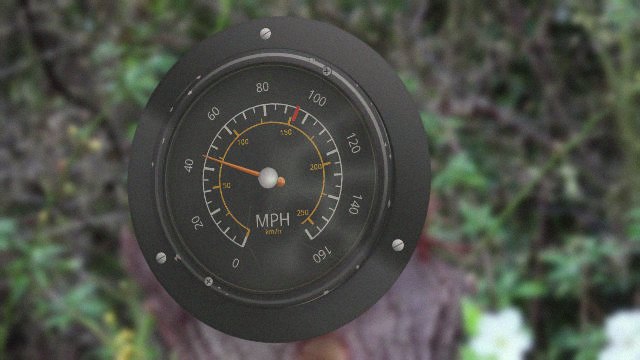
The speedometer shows 45 mph
